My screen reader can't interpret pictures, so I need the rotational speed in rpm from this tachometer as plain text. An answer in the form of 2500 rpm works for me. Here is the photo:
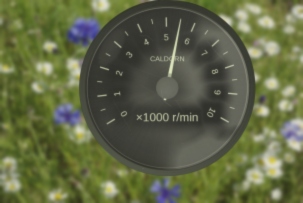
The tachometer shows 5500 rpm
